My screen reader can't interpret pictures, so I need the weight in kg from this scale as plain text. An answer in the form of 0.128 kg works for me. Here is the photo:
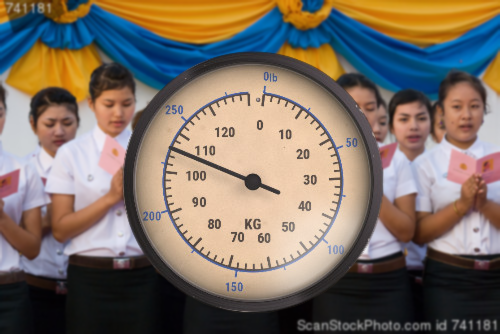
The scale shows 106 kg
